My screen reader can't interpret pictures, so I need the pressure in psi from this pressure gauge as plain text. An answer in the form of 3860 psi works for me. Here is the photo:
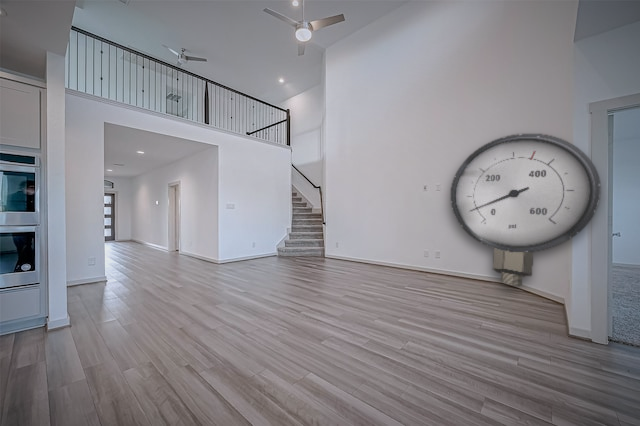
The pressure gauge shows 50 psi
